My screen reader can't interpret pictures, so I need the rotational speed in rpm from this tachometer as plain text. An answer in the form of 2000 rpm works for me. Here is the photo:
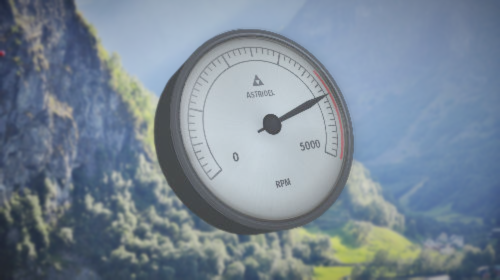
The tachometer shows 4000 rpm
